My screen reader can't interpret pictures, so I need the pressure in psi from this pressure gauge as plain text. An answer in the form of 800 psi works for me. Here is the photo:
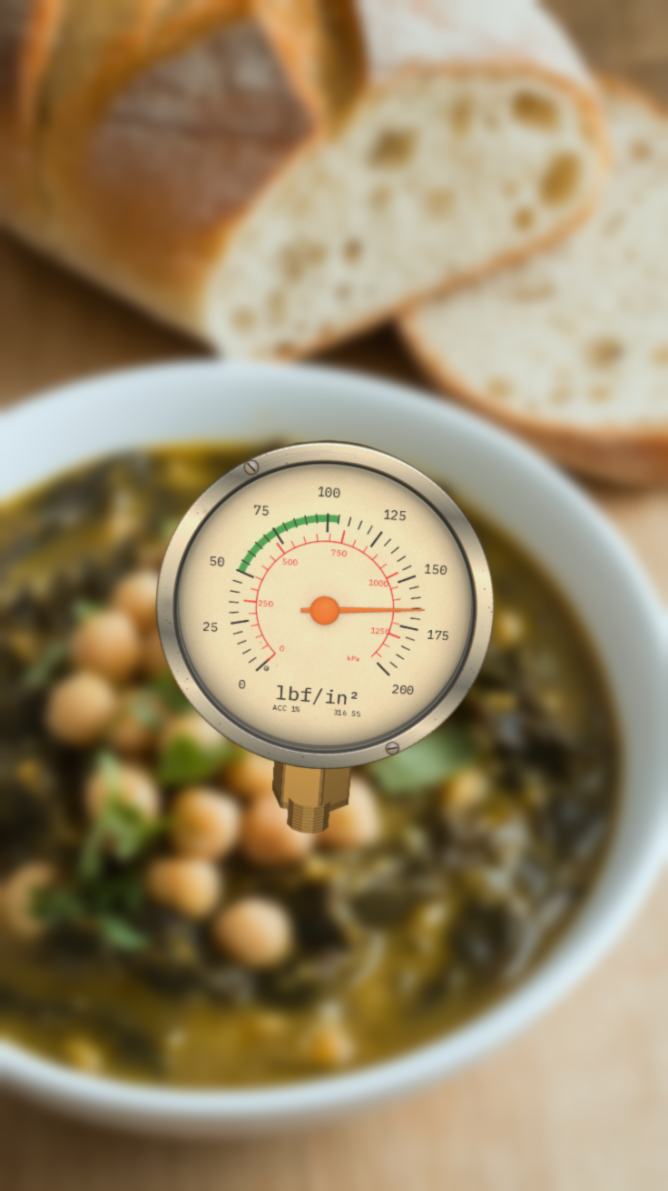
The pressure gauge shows 165 psi
